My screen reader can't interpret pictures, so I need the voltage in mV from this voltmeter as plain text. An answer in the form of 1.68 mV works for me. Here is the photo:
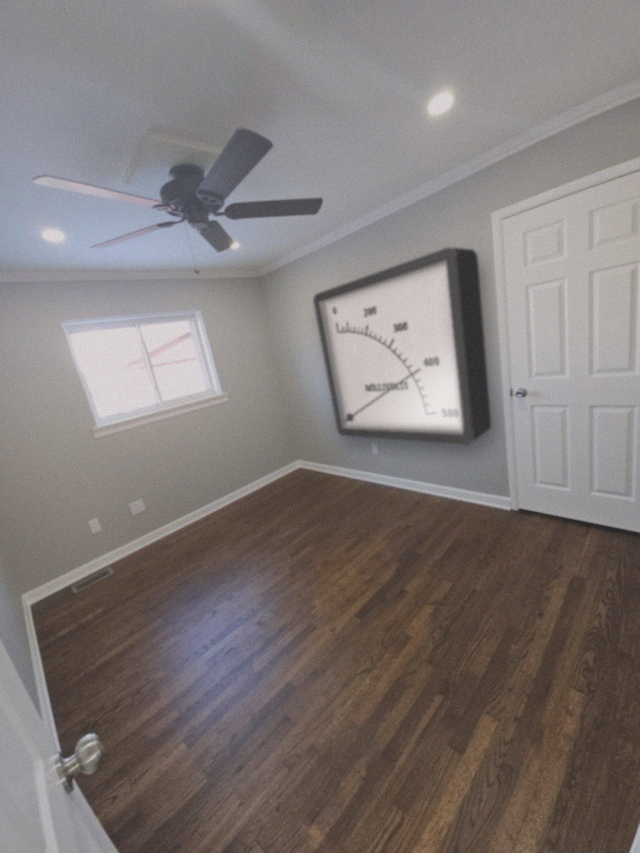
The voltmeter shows 400 mV
